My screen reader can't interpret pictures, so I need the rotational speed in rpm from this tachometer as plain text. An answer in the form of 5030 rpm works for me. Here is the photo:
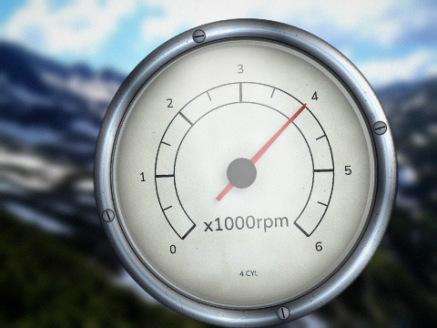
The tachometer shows 4000 rpm
